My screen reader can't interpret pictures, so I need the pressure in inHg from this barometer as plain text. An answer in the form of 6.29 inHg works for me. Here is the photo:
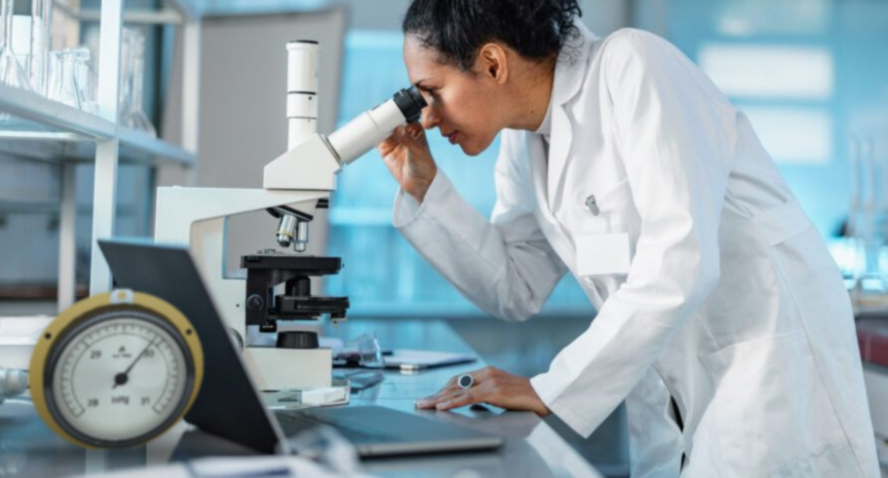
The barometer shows 29.9 inHg
